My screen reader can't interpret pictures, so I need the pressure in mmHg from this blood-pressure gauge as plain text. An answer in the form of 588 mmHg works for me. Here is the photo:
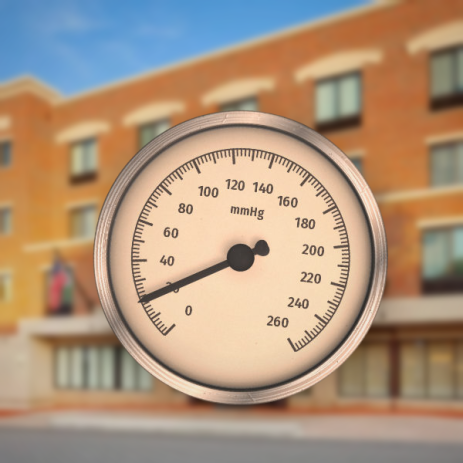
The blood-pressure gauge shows 20 mmHg
